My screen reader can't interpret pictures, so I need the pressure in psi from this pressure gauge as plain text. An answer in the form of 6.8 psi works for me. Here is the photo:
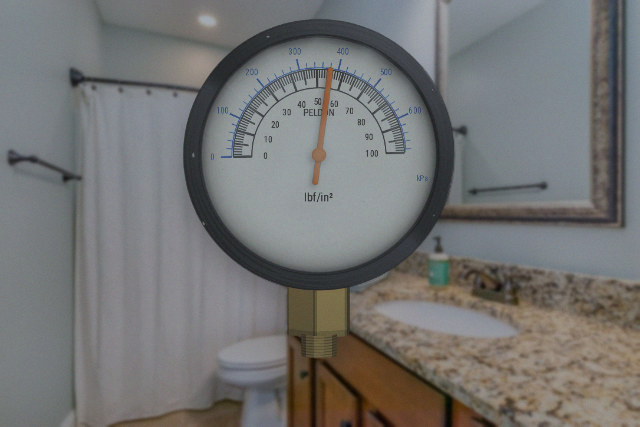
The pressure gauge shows 55 psi
